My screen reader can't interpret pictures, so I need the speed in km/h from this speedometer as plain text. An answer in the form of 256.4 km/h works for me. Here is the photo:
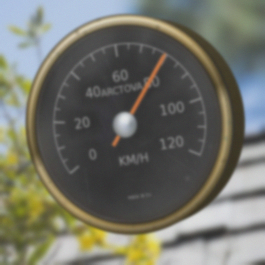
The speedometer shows 80 km/h
